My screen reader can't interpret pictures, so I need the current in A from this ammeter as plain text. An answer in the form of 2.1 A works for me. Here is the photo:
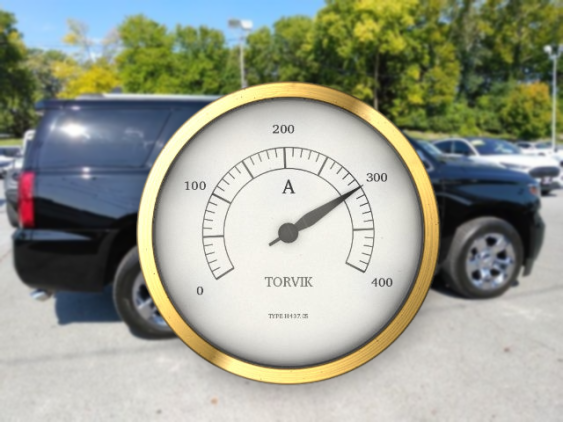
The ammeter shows 300 A
